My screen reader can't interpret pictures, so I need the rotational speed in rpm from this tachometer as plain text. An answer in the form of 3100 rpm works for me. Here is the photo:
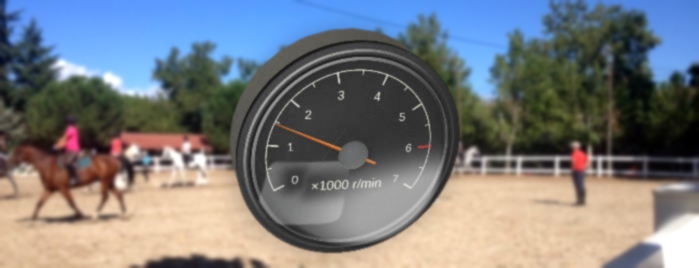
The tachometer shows 1500 rpm
